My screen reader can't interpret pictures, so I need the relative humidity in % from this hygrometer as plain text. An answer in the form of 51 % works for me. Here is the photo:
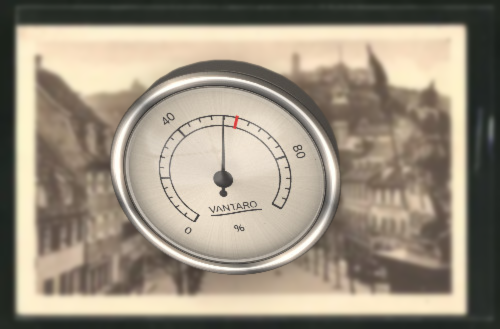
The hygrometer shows 56 %
